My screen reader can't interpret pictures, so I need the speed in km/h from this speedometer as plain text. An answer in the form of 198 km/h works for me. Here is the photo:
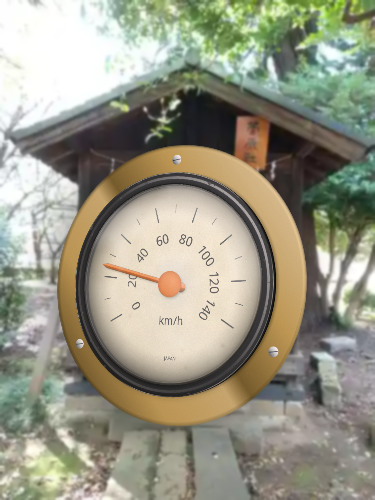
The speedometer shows 25 km/h
